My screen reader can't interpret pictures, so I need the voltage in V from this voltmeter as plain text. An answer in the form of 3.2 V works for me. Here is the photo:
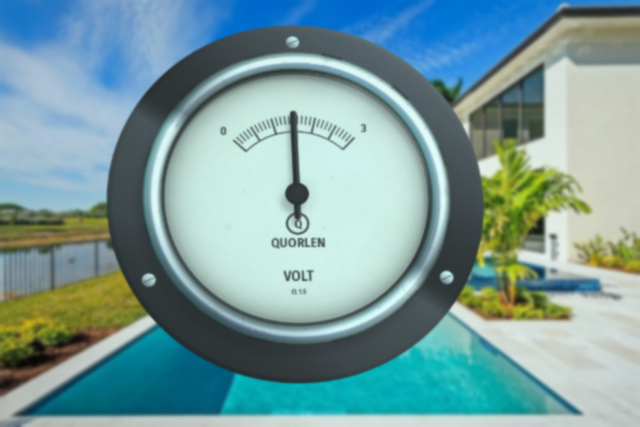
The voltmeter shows 1.5 V
